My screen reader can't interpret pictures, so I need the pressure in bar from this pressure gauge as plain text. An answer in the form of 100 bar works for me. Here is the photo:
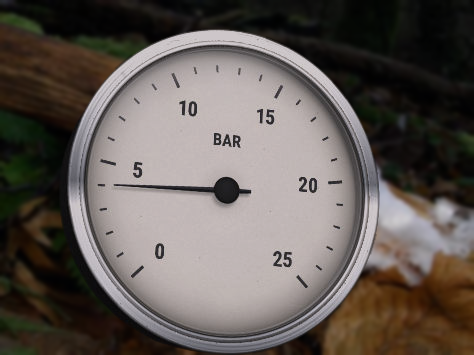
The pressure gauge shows 4 bar
